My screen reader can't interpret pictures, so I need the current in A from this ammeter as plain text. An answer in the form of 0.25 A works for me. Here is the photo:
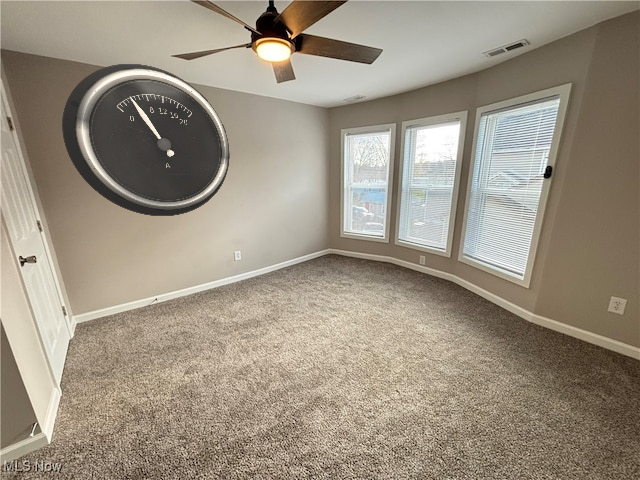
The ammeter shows 4 A
